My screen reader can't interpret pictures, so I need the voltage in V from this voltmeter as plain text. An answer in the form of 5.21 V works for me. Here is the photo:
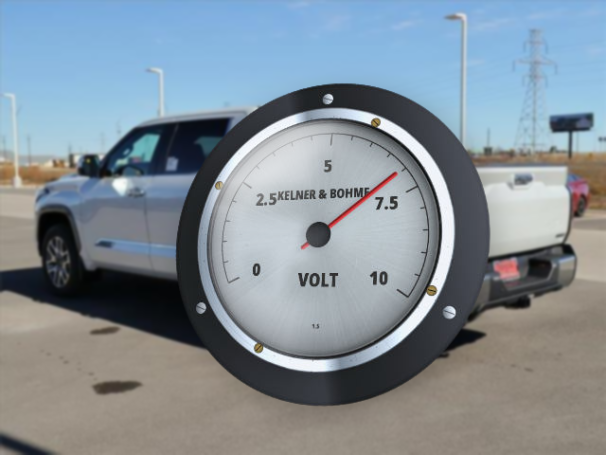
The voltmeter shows 7 V
